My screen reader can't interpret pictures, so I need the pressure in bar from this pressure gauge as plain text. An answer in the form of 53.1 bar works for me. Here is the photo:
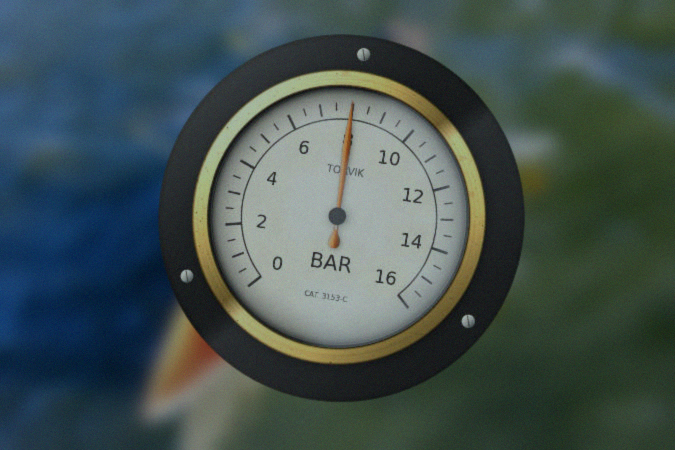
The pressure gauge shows 8 bar
